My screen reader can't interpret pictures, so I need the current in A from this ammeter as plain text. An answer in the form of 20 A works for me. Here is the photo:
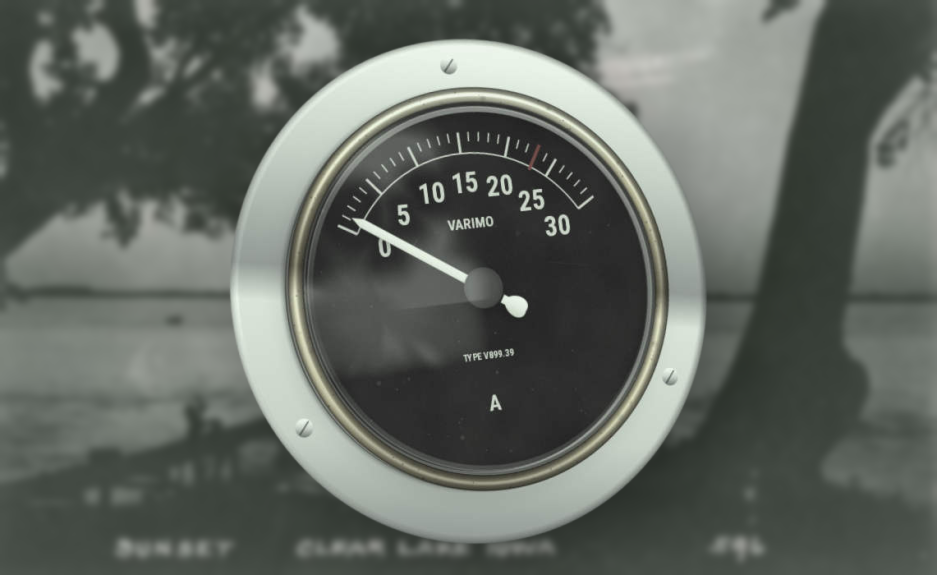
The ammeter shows 1 A
